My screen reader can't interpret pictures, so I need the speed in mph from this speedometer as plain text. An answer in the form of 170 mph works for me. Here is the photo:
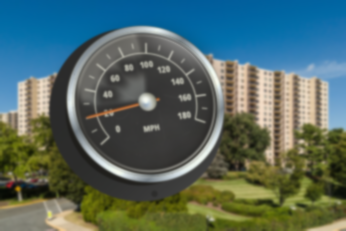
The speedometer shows 20 mph
